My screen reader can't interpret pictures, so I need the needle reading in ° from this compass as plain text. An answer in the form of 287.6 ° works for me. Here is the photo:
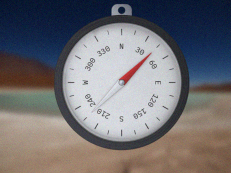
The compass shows 45 °
